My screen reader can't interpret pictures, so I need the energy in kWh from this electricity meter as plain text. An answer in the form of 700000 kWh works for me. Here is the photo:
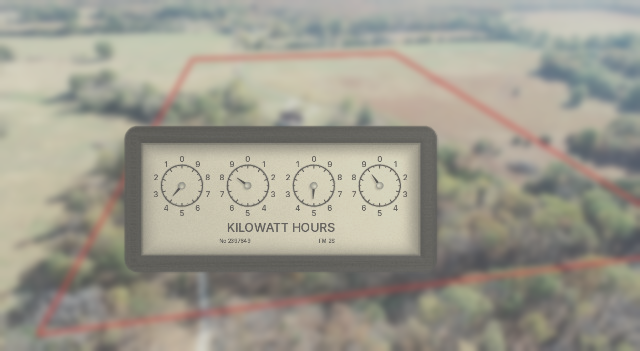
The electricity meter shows 3849 kWh
